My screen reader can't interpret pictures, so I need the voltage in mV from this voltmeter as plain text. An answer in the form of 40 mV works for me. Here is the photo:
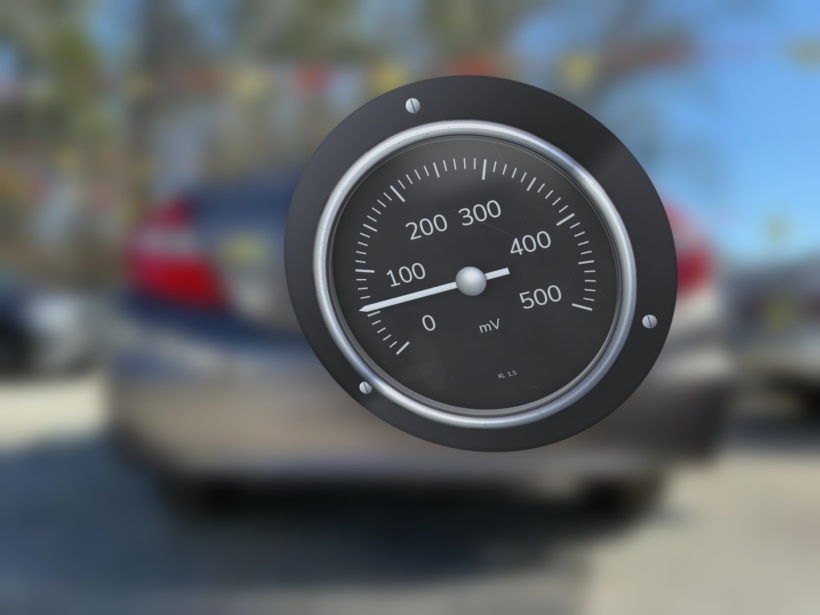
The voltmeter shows 60 mV
